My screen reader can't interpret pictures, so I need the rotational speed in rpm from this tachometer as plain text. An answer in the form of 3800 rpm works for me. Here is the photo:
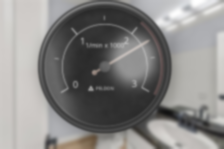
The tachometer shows 2250 rpm
